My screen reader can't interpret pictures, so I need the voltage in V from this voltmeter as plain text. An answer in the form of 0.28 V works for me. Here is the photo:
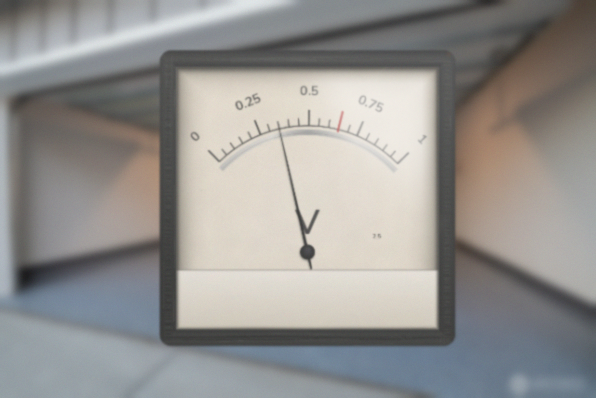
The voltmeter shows 0.35 V
